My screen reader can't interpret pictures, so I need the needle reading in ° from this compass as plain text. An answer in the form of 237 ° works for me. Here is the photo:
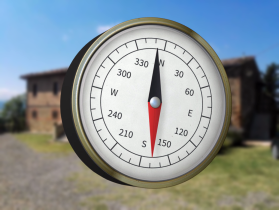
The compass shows 170 °
